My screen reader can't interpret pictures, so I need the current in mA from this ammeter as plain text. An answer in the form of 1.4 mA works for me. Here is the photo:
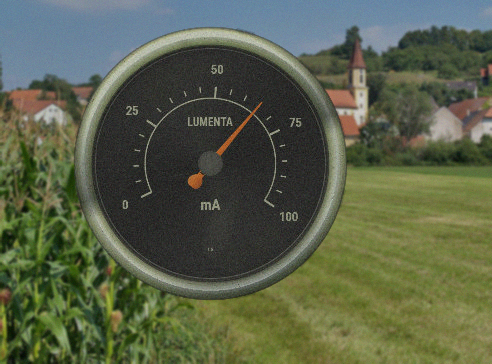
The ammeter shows 65 mA
